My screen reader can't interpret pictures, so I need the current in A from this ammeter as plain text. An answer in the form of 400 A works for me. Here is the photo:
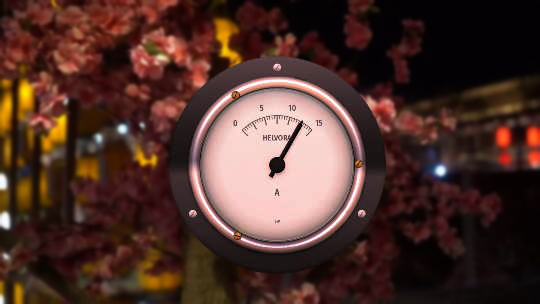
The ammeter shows 12.5 A
